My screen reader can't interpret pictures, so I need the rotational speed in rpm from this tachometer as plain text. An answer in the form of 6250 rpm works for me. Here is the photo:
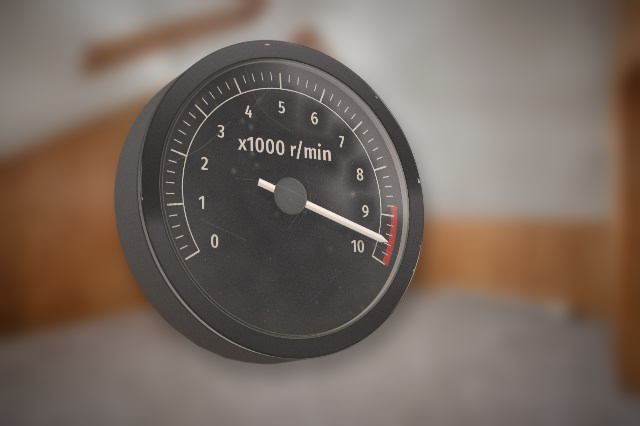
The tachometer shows 9600 rpm
